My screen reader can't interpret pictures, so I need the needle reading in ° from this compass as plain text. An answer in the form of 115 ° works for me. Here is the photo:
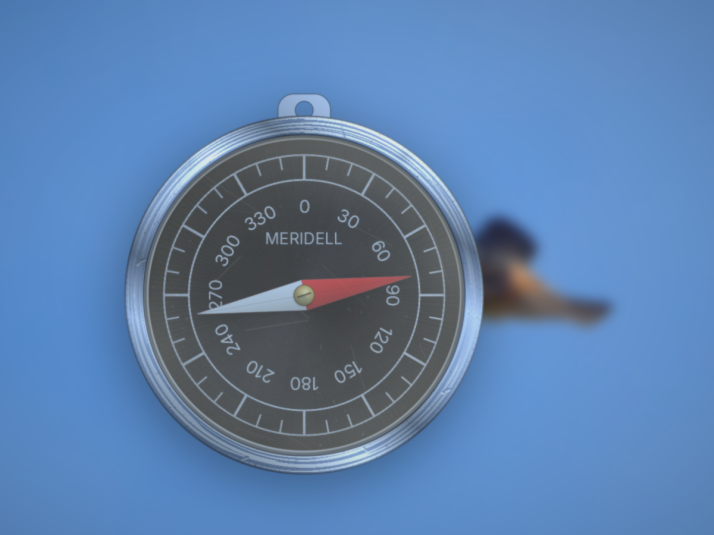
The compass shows 80 °
